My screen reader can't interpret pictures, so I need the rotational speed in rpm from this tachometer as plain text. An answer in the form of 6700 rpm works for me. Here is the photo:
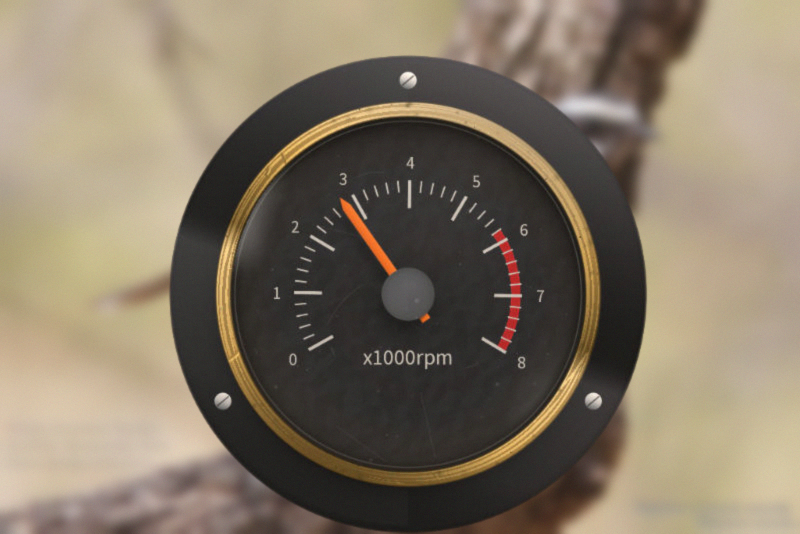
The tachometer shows 2800 rpm
